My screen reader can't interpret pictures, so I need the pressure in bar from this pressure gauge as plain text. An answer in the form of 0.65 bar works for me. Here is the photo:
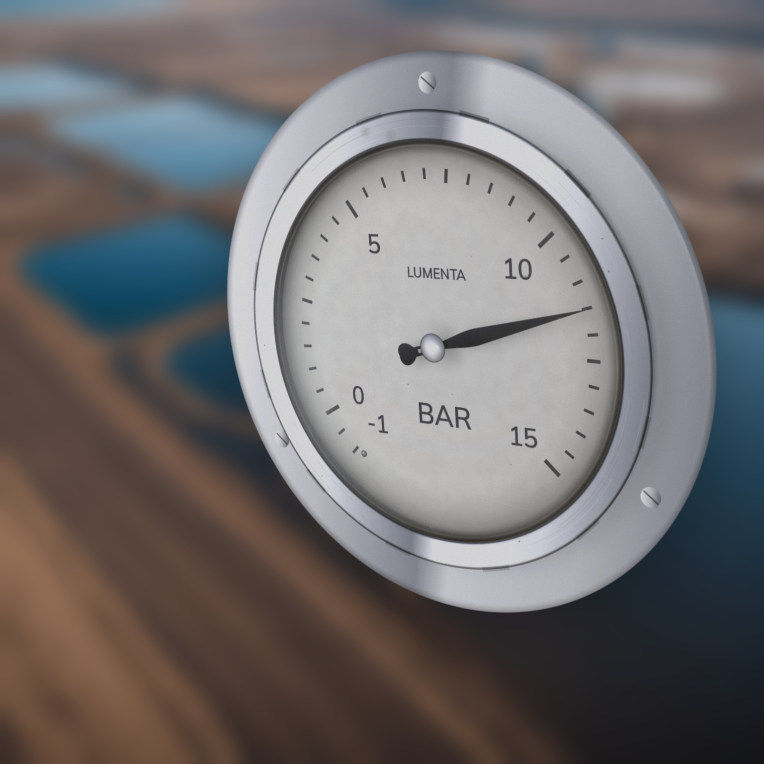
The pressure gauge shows 11.5 bar
